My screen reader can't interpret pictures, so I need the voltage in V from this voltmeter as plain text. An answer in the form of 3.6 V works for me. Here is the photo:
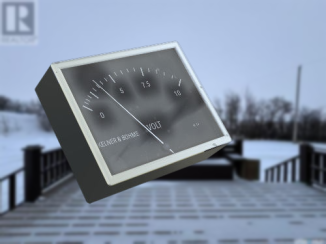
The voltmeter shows 3.5 V
